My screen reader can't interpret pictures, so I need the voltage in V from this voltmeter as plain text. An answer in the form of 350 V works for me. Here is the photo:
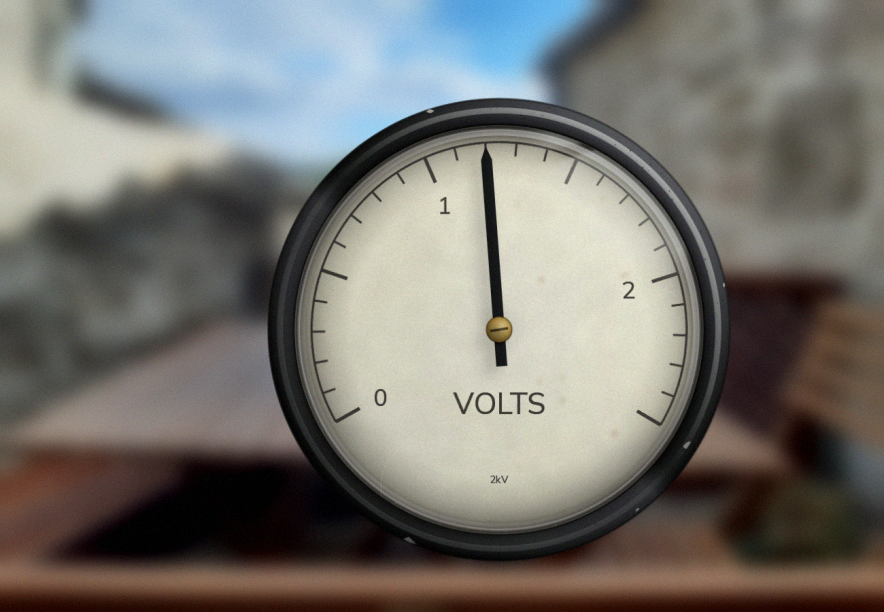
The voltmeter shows 1.2 V
